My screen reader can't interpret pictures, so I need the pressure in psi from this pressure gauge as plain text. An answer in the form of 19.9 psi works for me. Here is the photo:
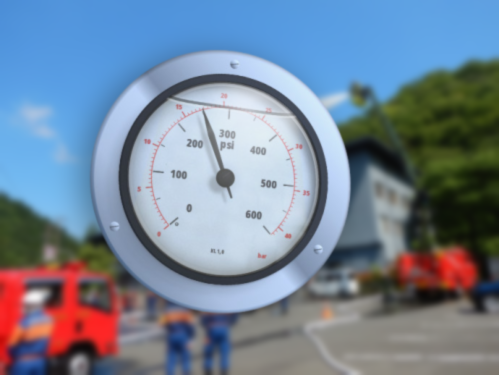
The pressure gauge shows 250 psi
